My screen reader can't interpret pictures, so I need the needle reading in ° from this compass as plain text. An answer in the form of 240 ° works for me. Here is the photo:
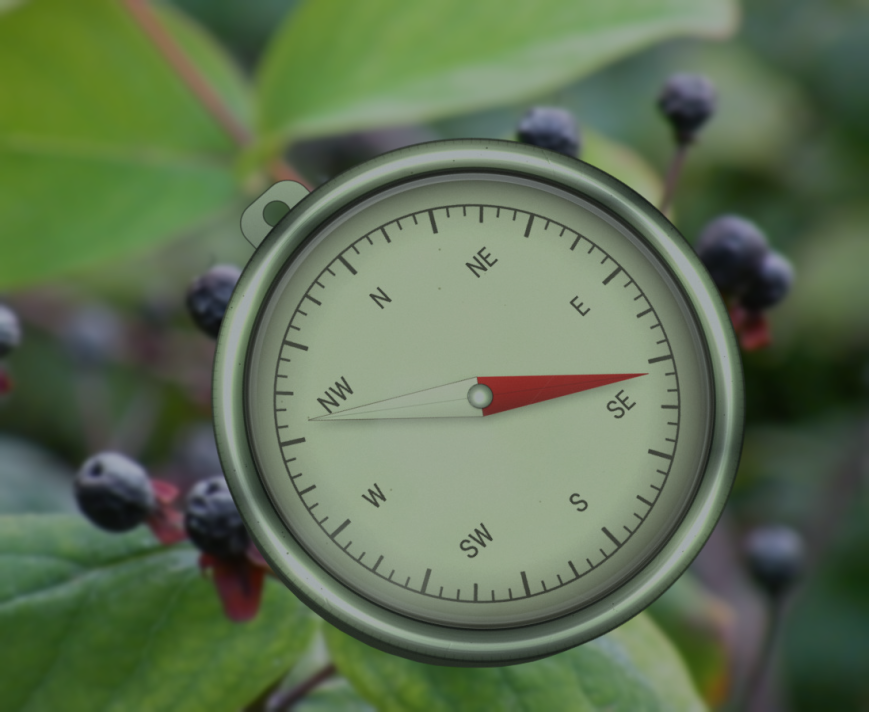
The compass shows 125 °
